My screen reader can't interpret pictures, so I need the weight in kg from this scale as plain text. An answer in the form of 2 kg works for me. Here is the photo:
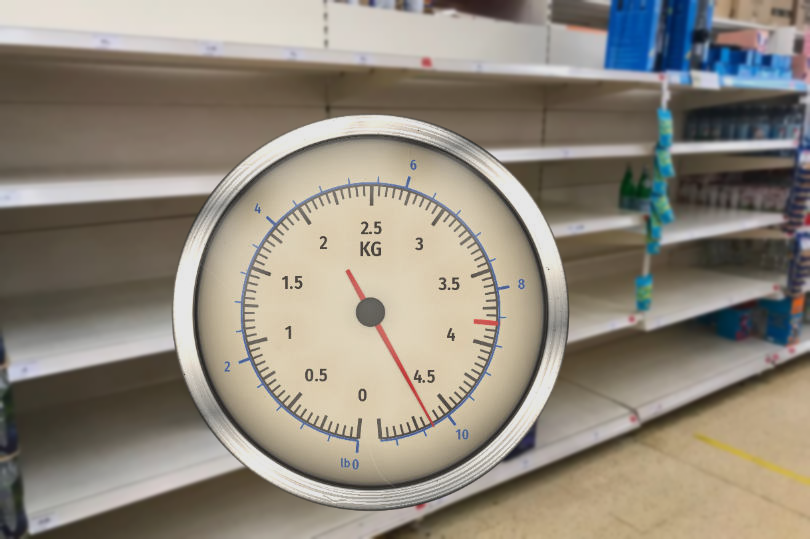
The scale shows 4.65 kg
